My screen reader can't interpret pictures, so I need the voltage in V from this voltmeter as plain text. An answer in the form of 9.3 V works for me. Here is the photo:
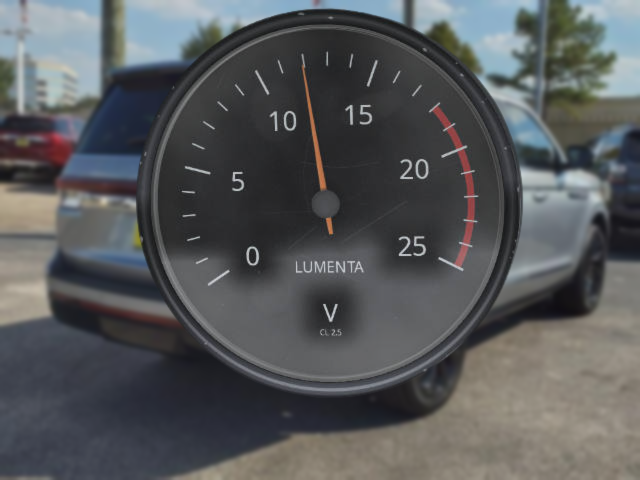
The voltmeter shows 12 V
